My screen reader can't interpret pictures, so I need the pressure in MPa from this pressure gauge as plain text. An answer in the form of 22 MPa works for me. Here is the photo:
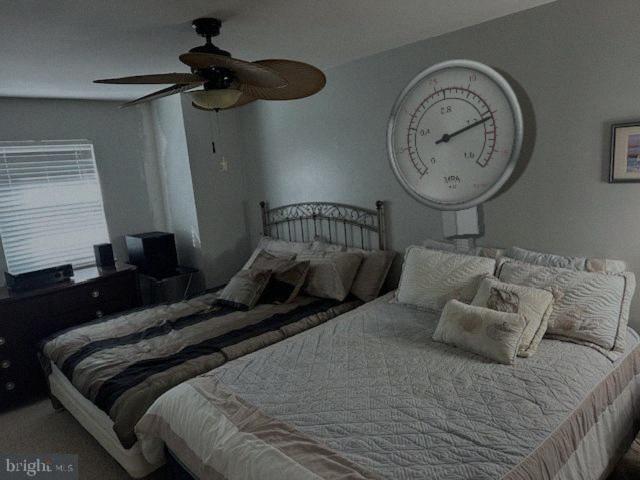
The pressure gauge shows 1.25 MPa
